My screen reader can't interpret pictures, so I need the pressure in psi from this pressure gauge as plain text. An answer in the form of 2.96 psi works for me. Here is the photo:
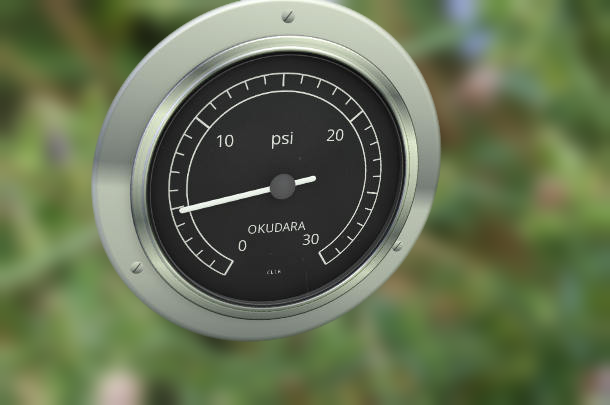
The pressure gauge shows 5 psi
